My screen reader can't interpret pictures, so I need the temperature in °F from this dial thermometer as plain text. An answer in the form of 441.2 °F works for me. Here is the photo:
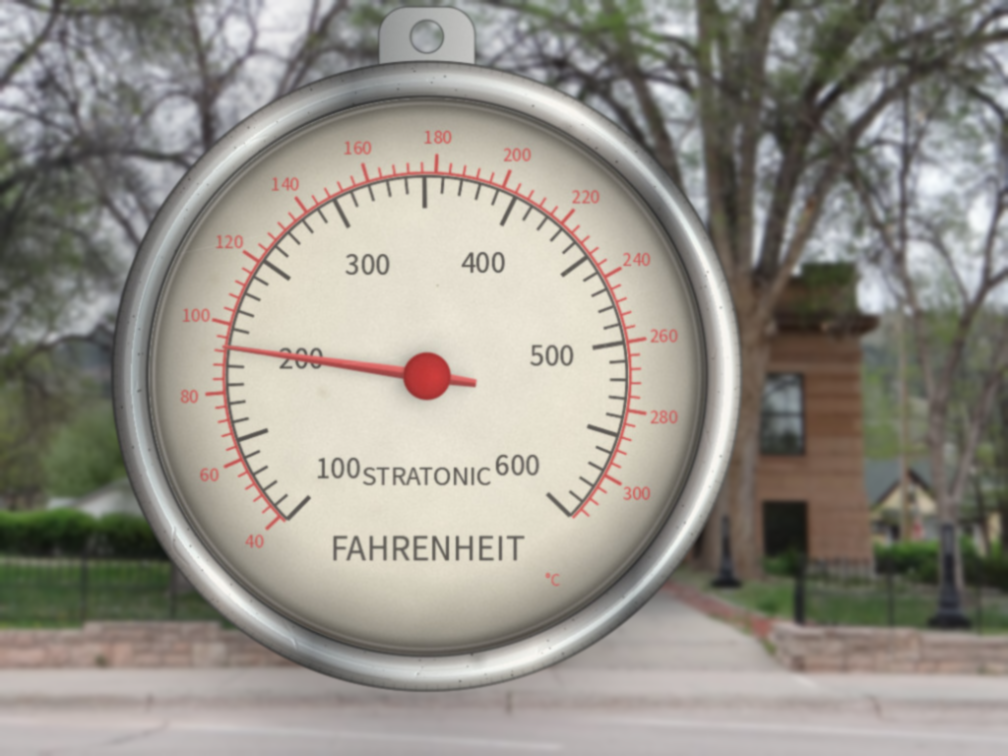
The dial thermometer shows 200 °F
